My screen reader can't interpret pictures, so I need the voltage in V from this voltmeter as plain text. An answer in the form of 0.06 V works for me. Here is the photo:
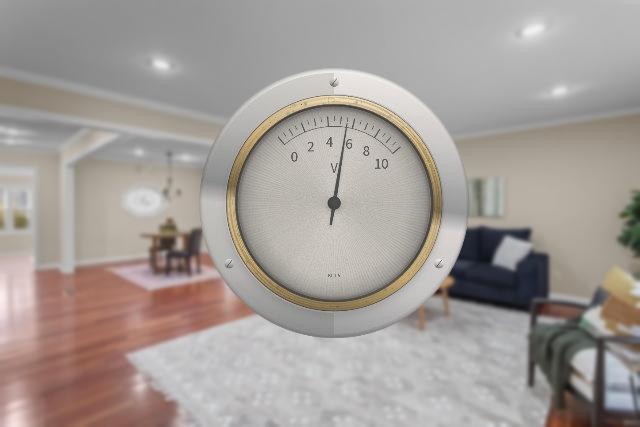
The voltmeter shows 5.5 V
